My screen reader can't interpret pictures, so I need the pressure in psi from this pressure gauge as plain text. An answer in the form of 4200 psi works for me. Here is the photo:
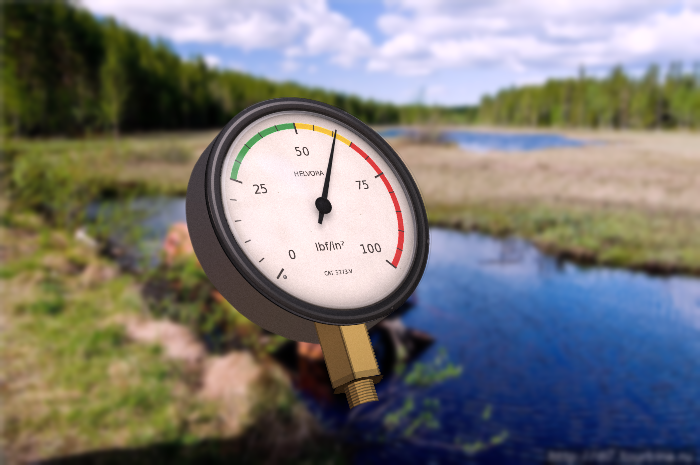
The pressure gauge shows 60 psi
